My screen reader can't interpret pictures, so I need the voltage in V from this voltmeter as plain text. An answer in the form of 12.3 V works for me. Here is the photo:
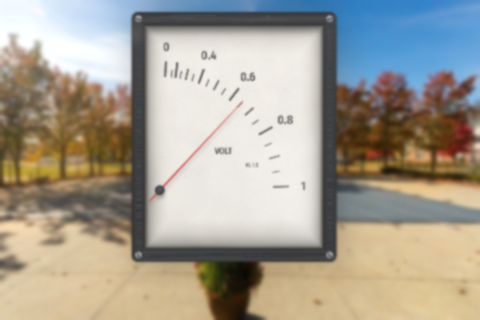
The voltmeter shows 0.65 V
